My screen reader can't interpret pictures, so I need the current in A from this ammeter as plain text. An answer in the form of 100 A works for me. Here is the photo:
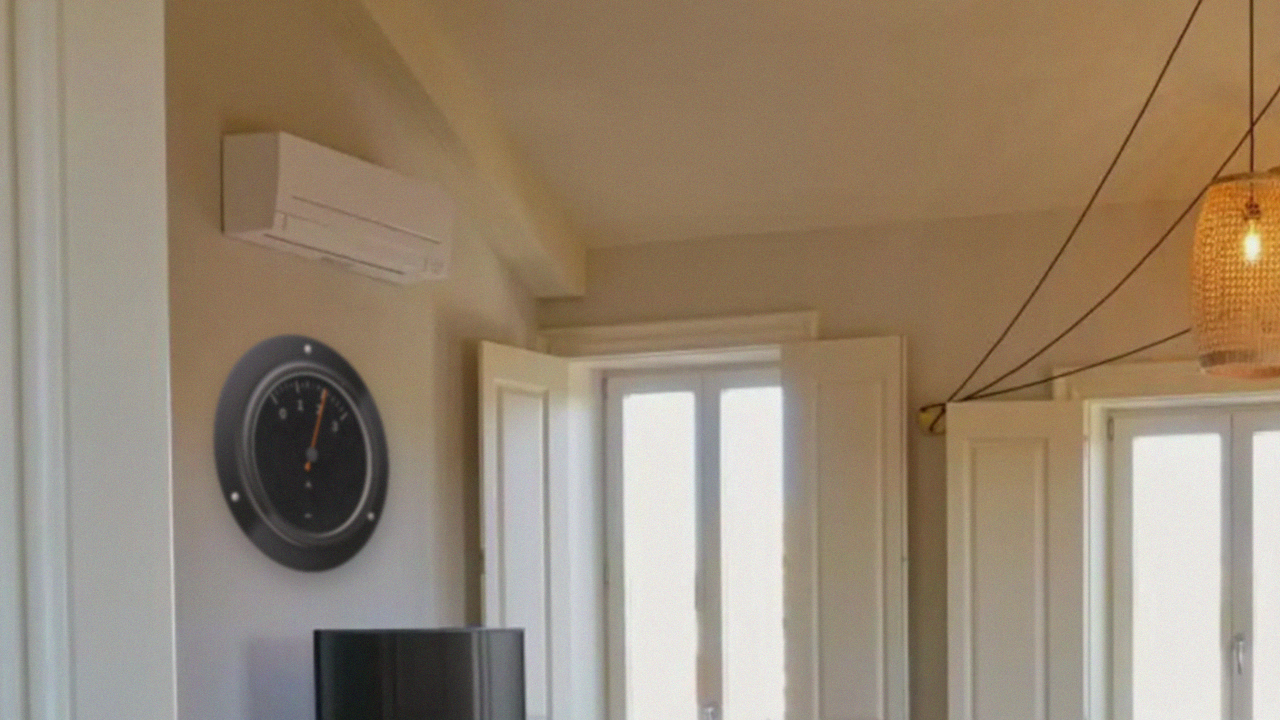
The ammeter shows 2 A
